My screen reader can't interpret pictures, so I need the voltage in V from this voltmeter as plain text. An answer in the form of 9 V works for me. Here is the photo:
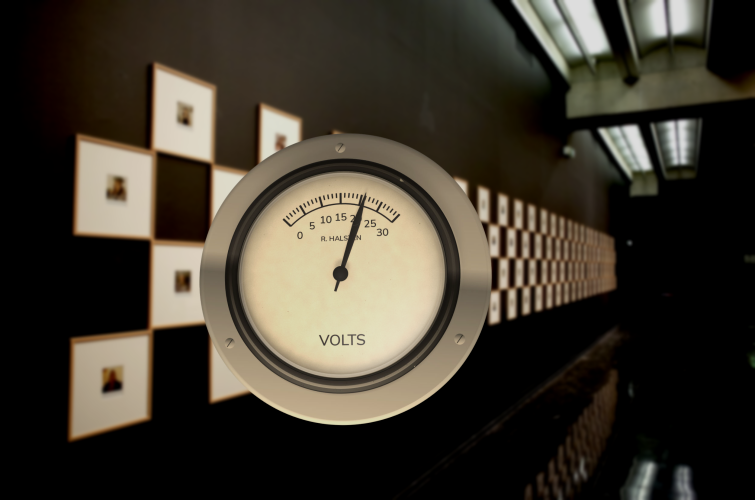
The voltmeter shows 21 V
